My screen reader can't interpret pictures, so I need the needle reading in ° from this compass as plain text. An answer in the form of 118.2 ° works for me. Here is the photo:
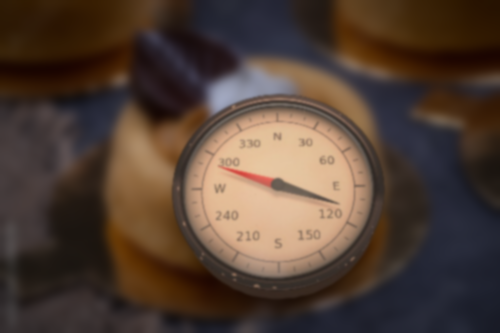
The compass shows 290 °
